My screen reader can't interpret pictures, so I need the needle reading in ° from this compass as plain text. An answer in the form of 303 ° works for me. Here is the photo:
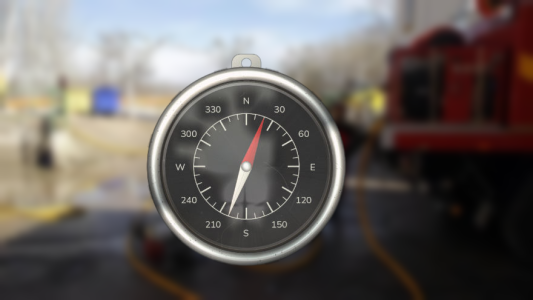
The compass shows 20 °
